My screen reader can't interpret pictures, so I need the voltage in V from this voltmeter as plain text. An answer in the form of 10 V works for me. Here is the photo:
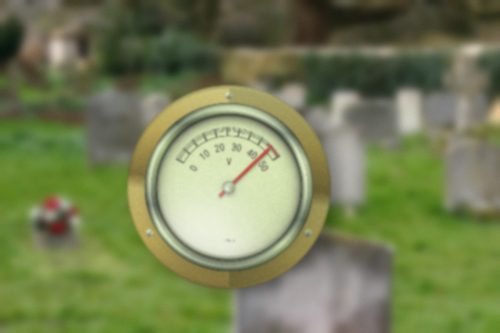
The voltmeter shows 45 V
